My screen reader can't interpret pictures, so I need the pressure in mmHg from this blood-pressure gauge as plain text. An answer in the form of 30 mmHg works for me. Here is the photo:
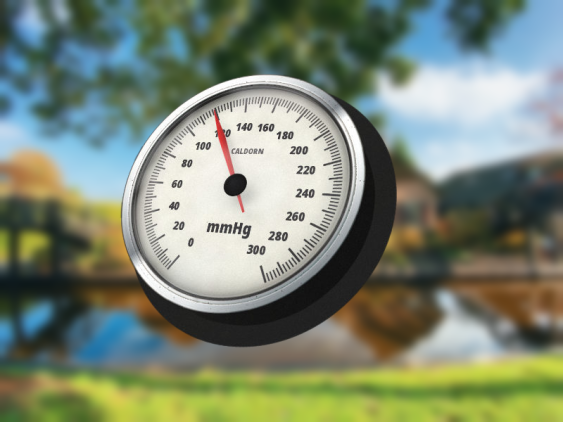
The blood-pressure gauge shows 120 mmHg
